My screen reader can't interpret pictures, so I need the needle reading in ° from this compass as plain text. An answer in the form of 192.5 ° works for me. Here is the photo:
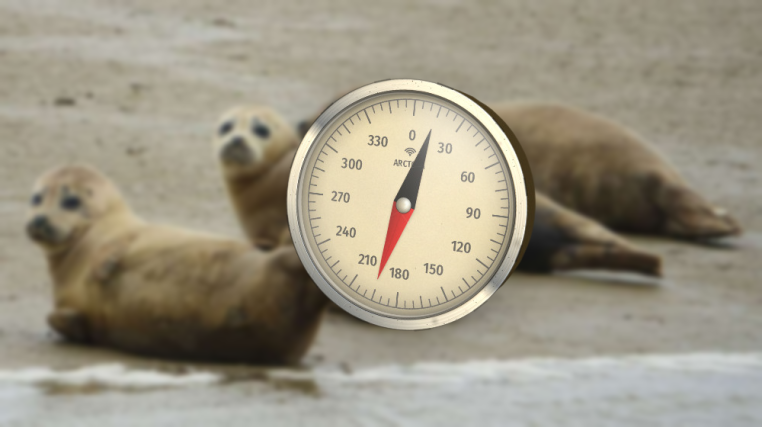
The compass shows 195 °
